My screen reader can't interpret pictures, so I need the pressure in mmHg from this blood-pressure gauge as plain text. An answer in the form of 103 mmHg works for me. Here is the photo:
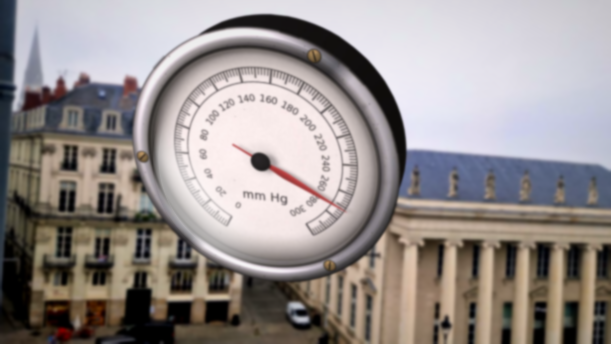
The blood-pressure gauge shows 270 mmHg
